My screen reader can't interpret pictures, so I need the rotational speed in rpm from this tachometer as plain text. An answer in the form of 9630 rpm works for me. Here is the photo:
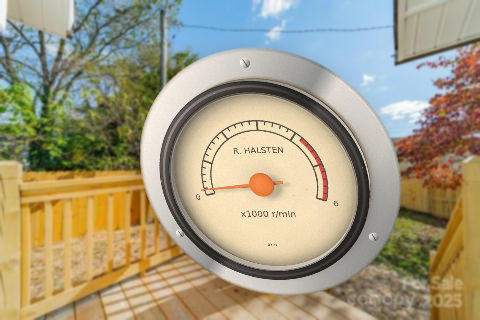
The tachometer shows 200 rpm
